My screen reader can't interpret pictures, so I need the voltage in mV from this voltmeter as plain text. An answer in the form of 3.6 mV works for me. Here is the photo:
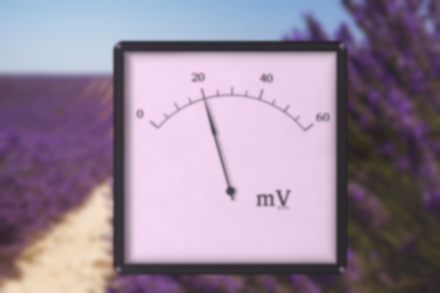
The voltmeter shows 20 mV
